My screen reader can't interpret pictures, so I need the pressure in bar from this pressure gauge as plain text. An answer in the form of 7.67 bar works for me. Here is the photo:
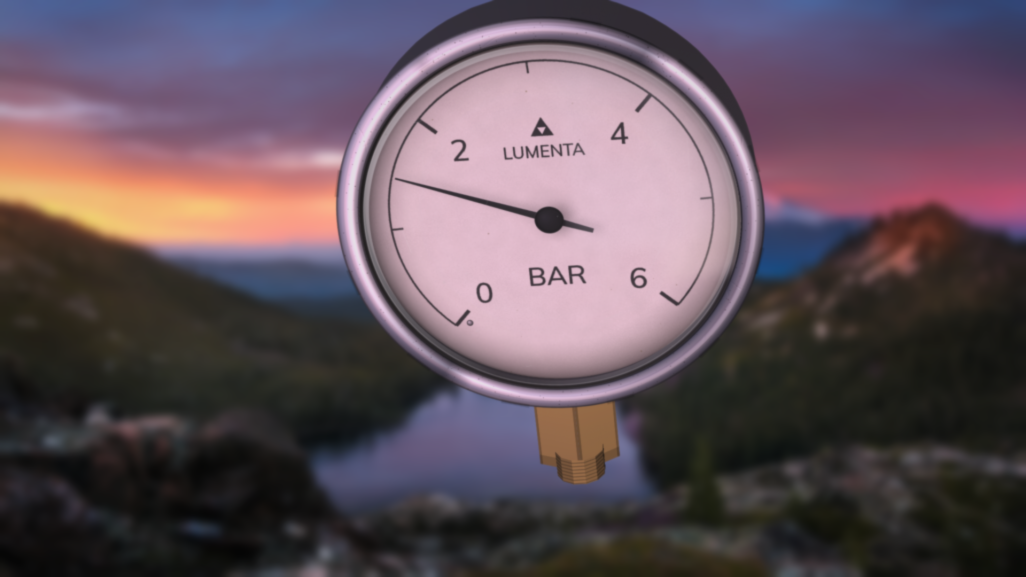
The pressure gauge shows 1.5 bar
